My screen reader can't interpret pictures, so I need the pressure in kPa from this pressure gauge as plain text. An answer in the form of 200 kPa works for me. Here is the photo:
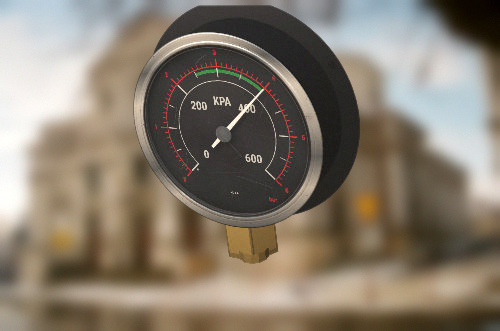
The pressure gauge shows 400 kPa
